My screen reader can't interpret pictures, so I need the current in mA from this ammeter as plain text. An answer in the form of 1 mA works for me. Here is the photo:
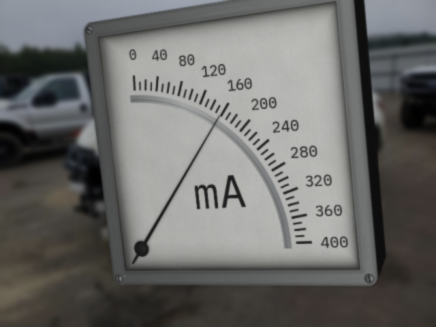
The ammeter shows 160 mA
